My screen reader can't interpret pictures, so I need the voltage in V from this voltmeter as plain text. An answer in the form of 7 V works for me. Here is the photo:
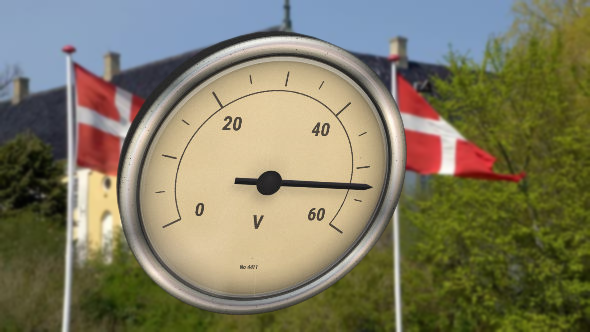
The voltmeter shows 52.5 V
